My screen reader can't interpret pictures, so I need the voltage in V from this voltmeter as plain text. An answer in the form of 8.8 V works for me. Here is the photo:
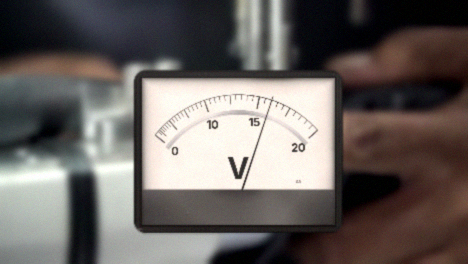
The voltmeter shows 16 V
